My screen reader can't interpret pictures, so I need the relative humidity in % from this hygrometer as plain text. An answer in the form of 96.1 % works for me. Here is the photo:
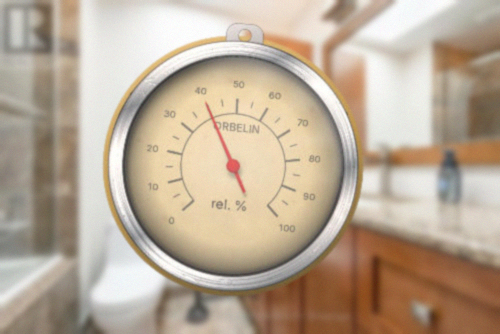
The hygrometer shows 40 %
